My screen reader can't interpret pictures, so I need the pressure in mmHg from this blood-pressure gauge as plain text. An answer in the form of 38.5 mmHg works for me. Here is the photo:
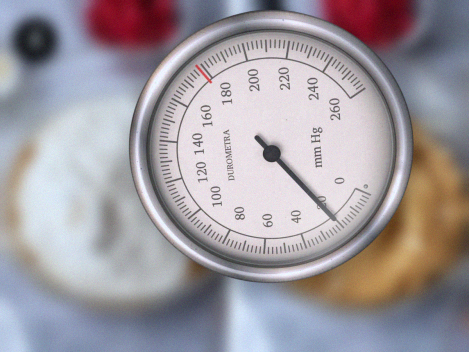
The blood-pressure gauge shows 20 mmHg
